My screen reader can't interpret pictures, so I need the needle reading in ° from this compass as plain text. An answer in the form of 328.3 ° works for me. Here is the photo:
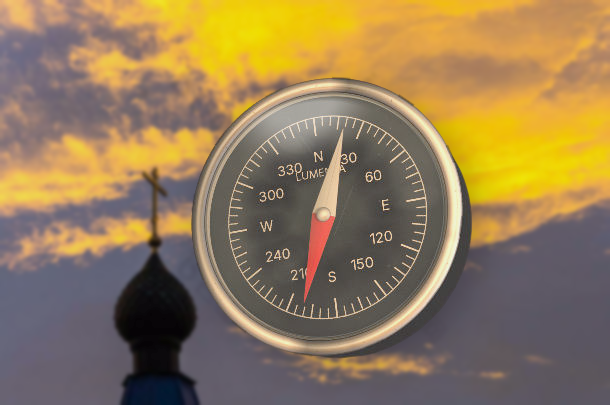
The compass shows 200 °
